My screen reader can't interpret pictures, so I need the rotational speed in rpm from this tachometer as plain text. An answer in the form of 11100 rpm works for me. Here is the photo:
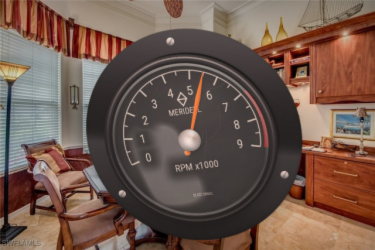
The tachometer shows 5500 rpm
